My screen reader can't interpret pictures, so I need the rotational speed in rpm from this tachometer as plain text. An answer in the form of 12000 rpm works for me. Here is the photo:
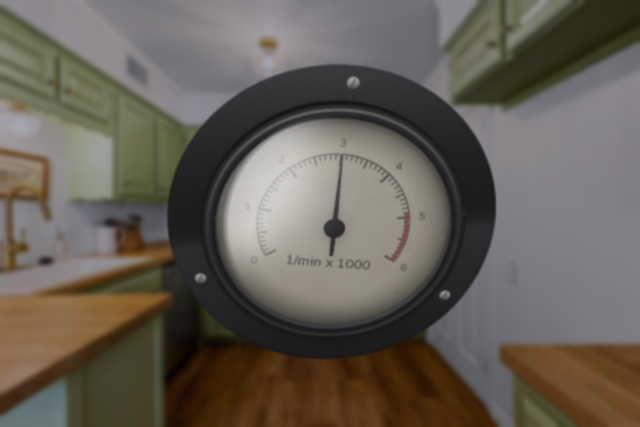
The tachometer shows 3000 rpm
